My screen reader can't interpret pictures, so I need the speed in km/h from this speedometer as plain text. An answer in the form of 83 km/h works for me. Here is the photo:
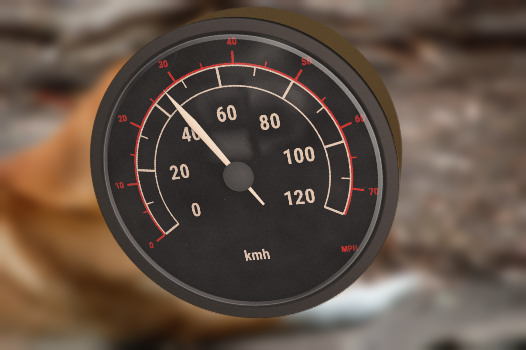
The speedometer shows 45 km/h
